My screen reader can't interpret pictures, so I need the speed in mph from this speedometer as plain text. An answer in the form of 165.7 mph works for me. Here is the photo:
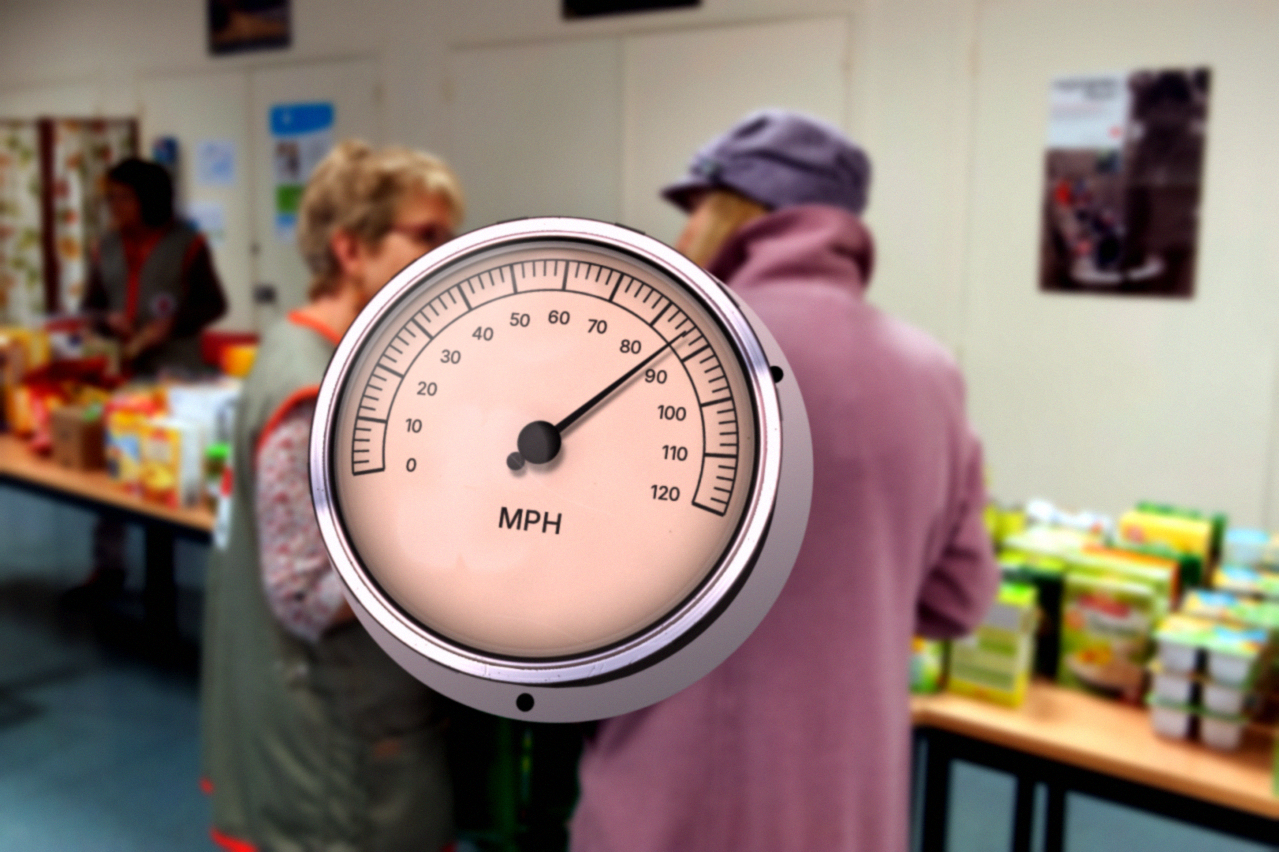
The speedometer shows 86 mph
